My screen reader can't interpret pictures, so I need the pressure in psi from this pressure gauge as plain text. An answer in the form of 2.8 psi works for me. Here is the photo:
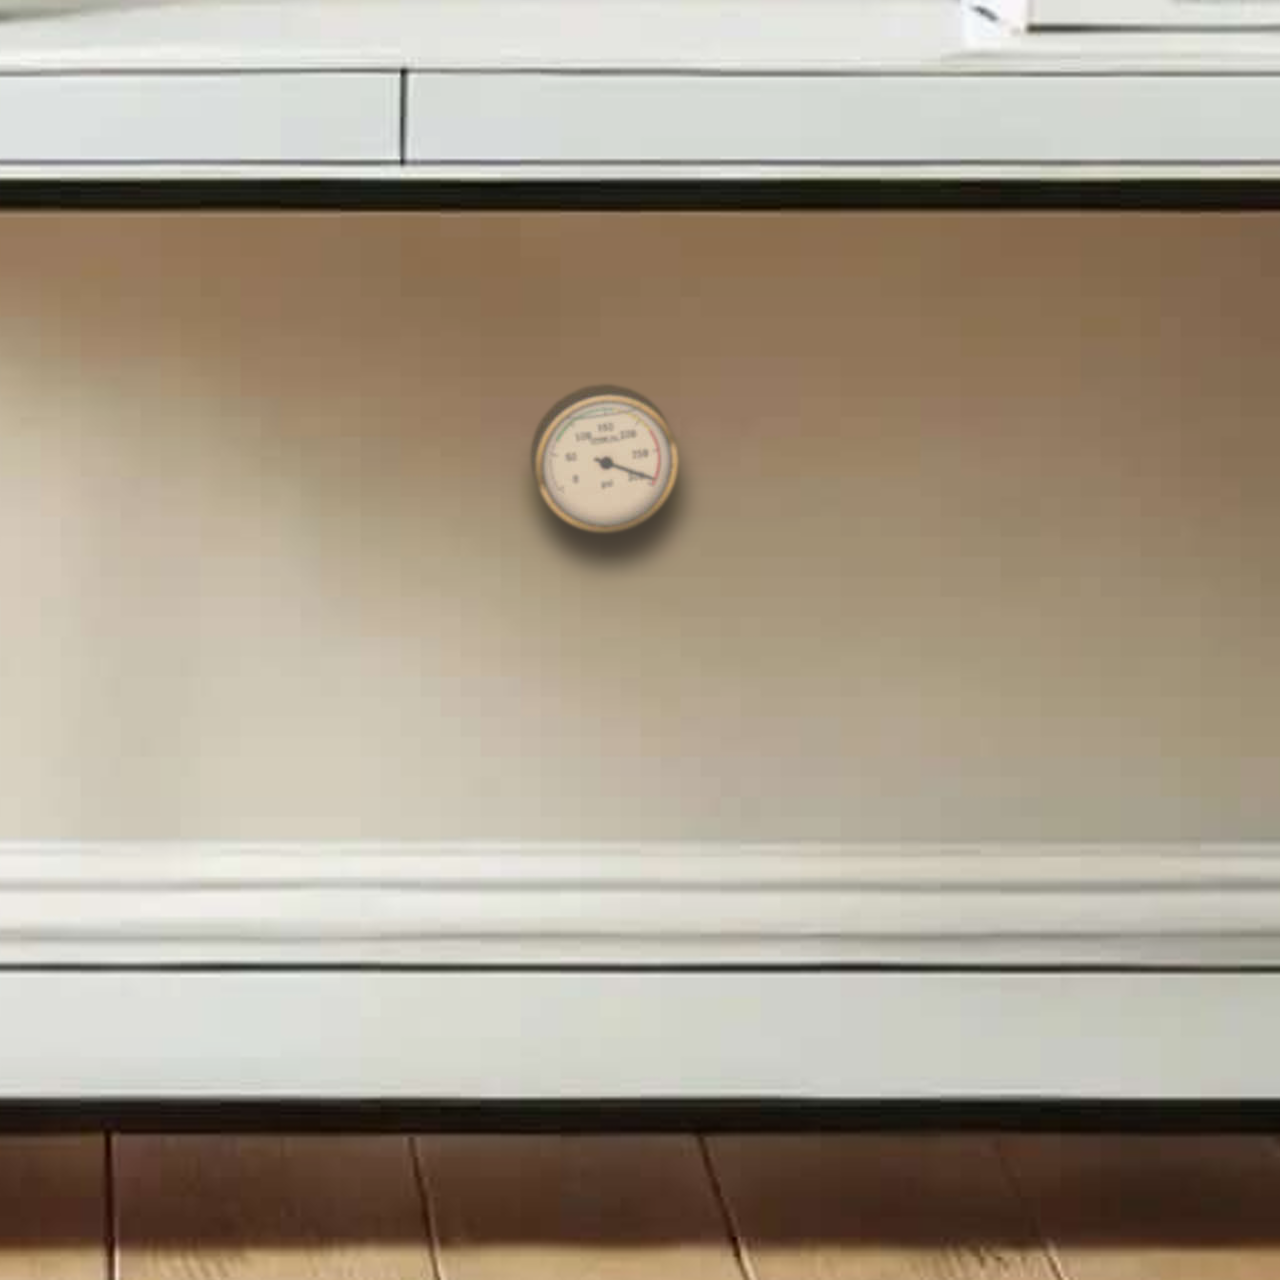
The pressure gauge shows 290 psi
